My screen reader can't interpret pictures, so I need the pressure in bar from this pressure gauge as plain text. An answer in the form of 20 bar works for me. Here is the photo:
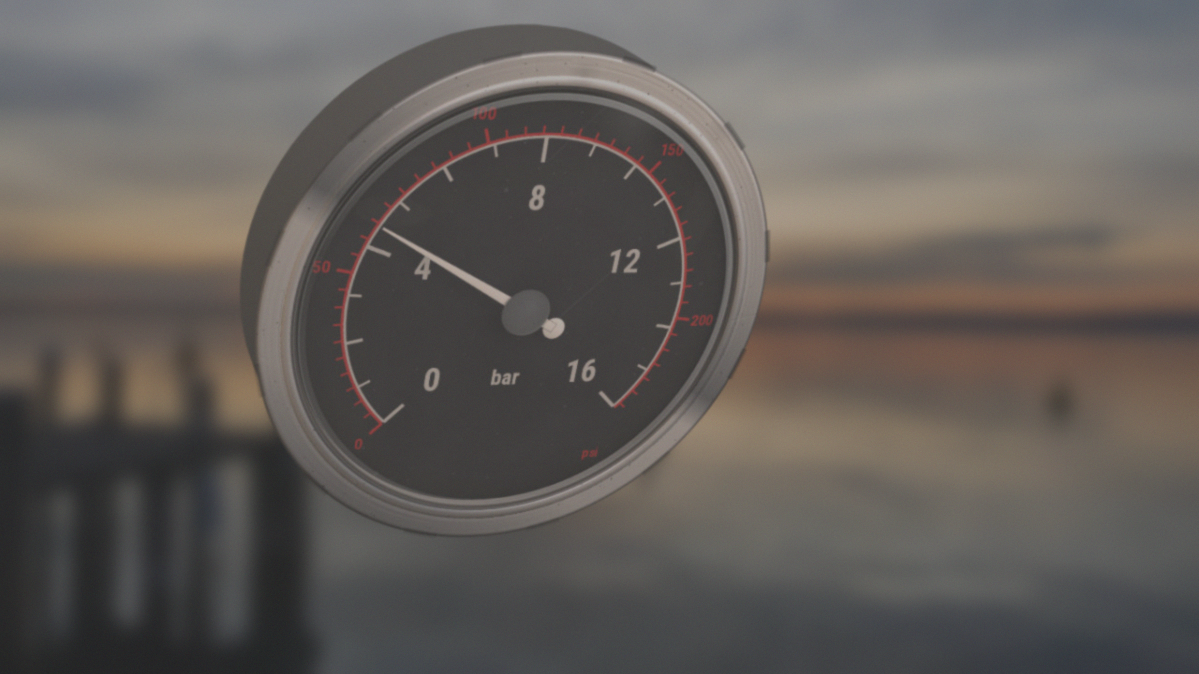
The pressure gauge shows 4.5 bar
